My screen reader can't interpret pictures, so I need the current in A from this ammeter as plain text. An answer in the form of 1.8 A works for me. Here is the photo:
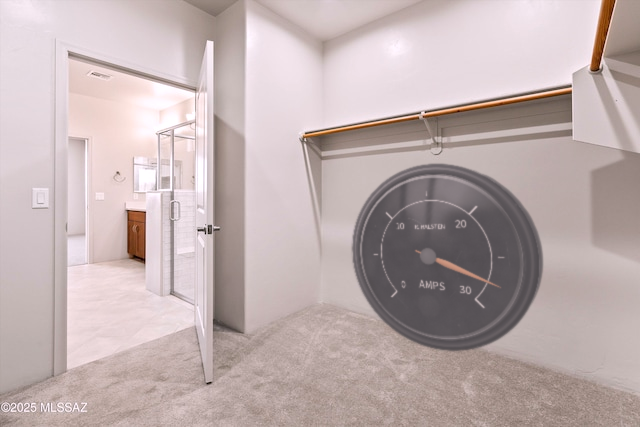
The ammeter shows 27.5 A
